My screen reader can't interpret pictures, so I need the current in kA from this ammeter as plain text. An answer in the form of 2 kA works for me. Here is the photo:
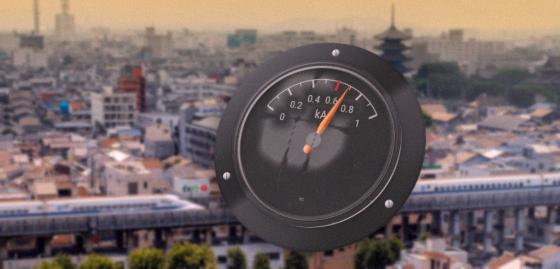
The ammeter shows 0.7 kA
